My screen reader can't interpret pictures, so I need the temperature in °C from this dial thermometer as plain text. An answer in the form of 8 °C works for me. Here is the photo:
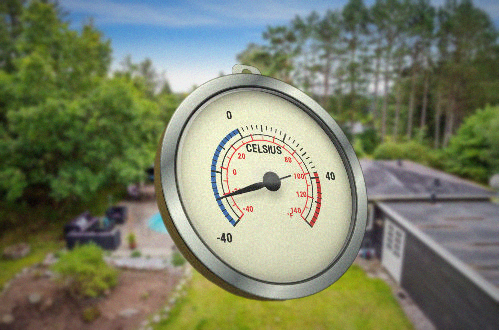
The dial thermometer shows -30 °C
